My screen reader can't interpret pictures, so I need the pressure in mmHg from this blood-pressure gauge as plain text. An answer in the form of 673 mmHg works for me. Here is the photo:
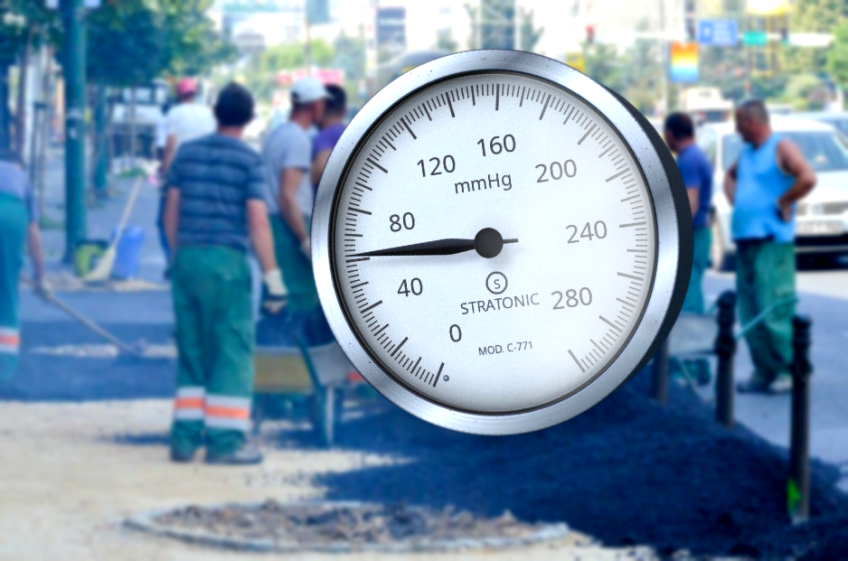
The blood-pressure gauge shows 62 mmHg
